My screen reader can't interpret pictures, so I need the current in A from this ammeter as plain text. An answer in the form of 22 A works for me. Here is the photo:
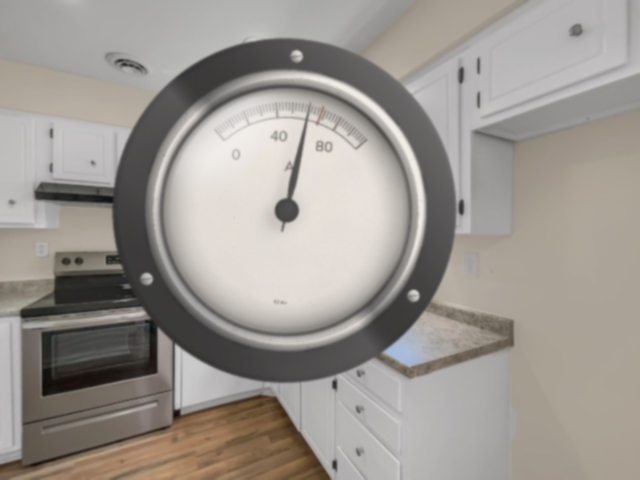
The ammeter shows 60 A
